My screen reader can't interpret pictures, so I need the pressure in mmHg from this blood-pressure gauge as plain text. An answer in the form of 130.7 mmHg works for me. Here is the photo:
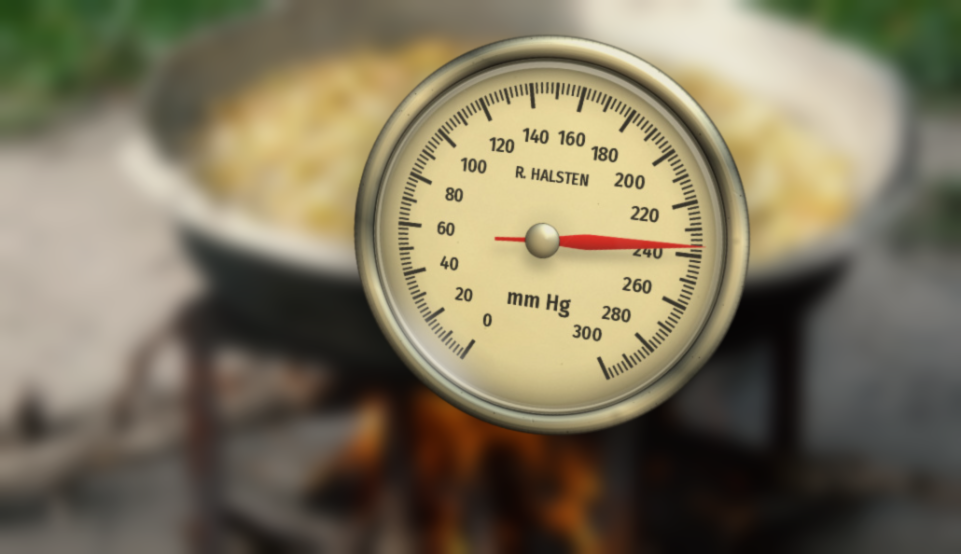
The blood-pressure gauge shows 236 mmHg
